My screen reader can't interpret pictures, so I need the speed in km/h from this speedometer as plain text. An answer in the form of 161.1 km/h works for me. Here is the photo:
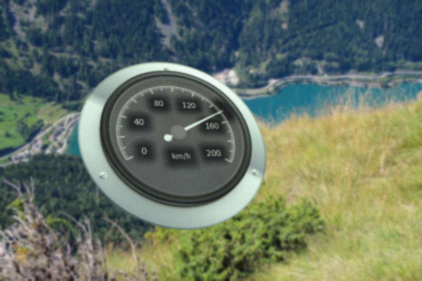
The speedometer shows 150 km/h
